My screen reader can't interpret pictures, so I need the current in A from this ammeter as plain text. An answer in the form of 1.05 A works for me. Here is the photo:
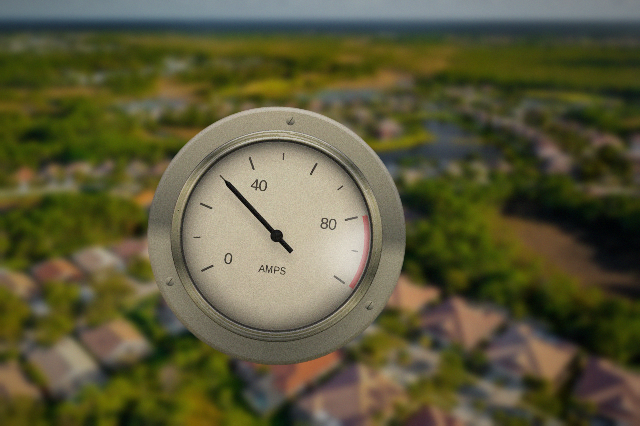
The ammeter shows 30 A
